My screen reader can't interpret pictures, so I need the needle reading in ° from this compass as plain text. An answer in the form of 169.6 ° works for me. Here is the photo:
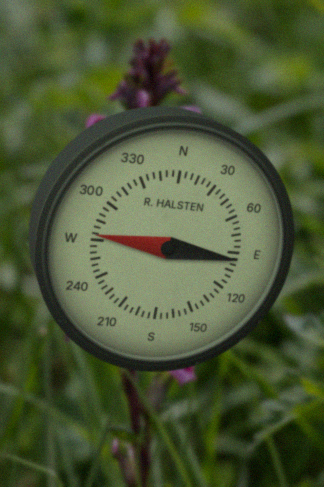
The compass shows 275 °
